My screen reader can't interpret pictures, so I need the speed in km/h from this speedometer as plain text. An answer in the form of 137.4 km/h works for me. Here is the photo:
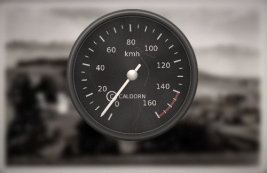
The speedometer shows 5 km/h
